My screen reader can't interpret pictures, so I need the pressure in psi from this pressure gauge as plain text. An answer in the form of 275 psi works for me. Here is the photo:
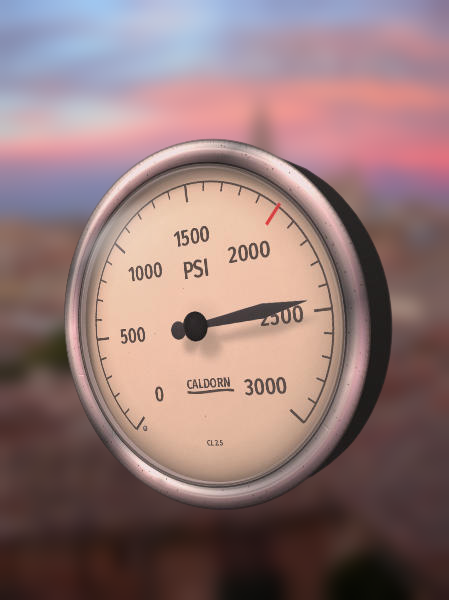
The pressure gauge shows 2450 psi
